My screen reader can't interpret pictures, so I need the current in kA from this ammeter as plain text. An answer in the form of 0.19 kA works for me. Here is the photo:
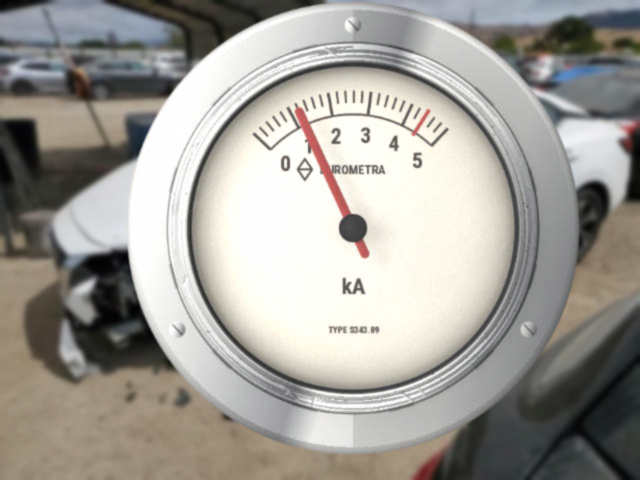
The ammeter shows 1.2 kA
